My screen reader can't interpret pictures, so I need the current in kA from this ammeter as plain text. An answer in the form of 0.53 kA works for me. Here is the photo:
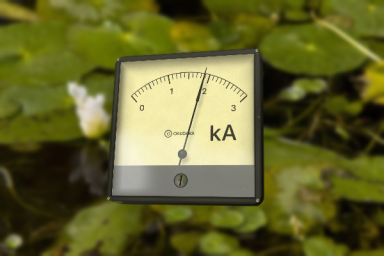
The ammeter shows 1.9 kA
